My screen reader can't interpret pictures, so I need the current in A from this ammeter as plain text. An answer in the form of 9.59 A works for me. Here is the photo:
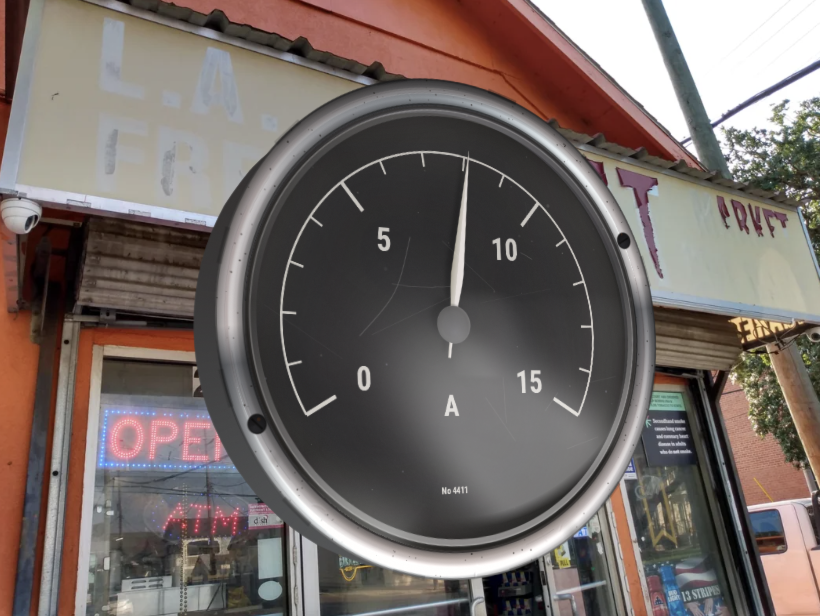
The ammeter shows 8 A
